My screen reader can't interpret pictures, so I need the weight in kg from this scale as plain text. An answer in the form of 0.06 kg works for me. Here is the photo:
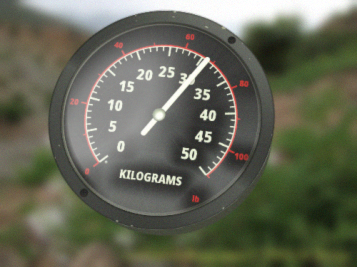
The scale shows 31 kg
